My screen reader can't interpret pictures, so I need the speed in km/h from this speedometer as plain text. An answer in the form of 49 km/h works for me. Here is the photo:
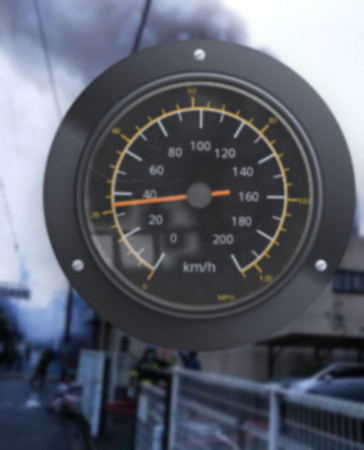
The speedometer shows 35 km/h
